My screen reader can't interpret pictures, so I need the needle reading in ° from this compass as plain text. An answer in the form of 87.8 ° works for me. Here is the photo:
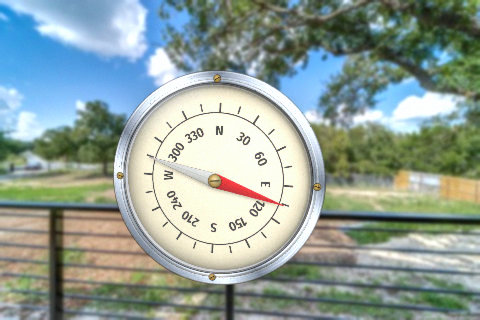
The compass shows 105 °
